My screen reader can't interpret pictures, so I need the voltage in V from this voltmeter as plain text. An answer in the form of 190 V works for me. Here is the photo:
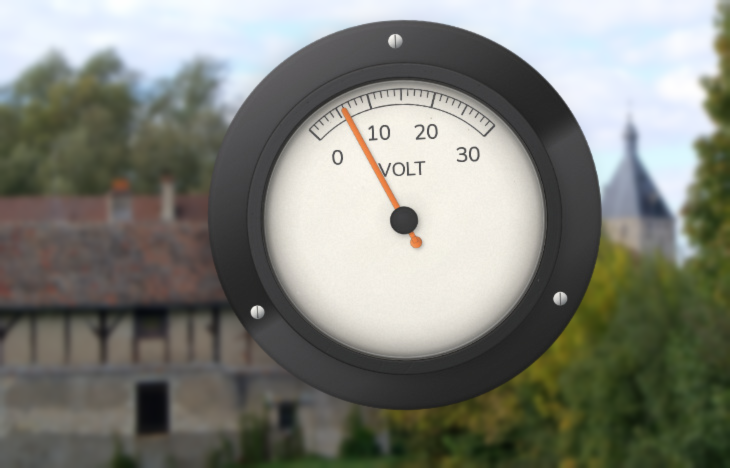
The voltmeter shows 6 V
